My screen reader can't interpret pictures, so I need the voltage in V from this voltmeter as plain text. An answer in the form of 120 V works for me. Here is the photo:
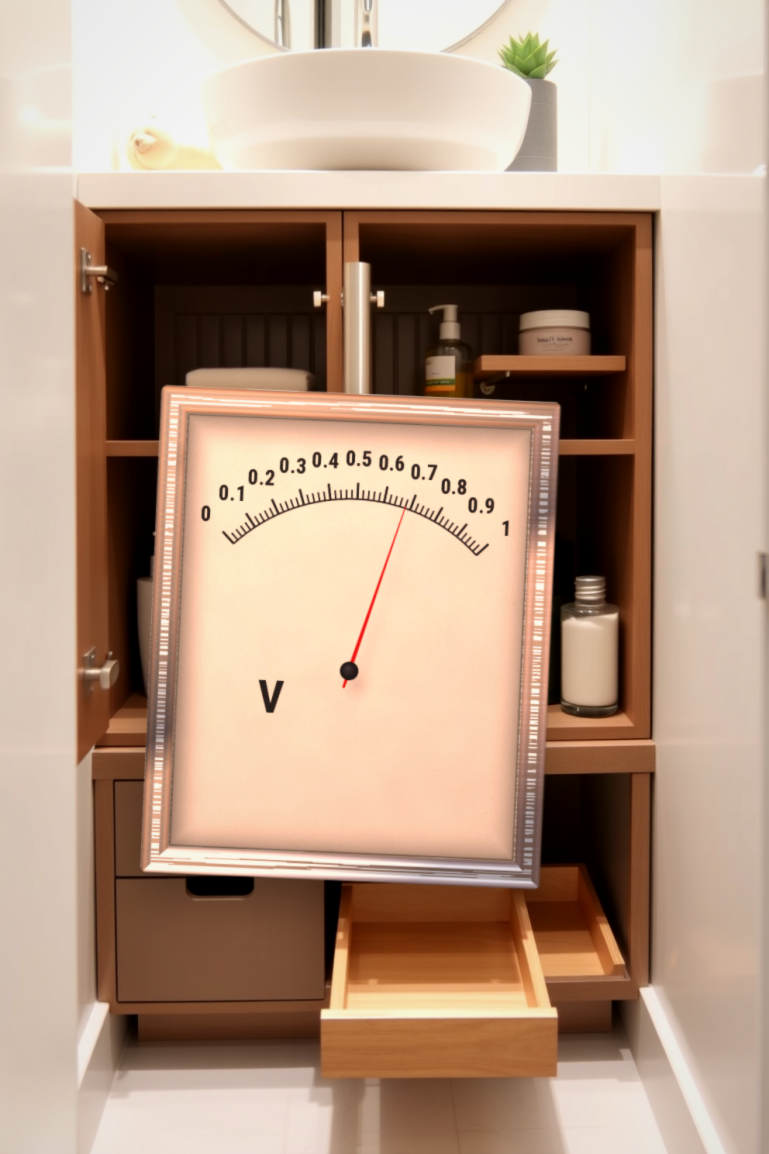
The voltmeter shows 0.68 V
